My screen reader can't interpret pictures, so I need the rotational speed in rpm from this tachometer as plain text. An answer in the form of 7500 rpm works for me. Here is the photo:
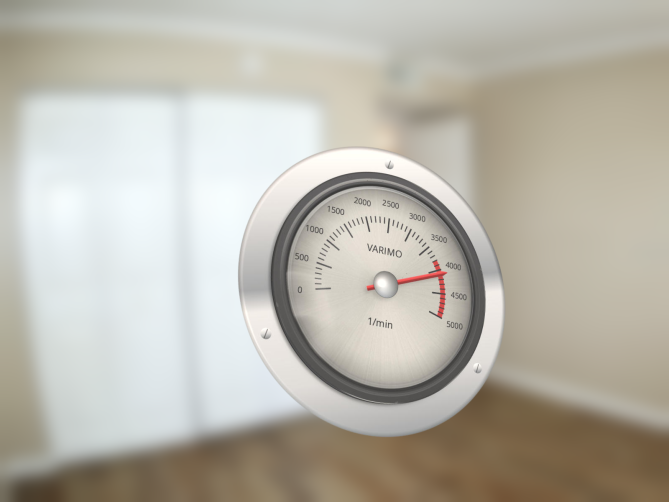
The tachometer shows 4100 rpm
